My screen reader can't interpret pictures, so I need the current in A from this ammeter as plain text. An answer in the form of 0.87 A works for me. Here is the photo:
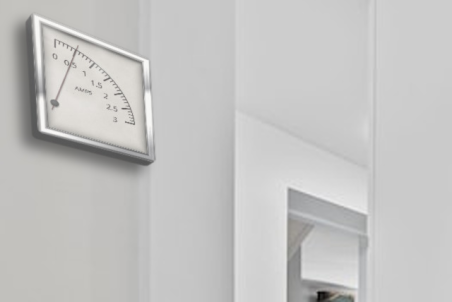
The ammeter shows 0.5 A
